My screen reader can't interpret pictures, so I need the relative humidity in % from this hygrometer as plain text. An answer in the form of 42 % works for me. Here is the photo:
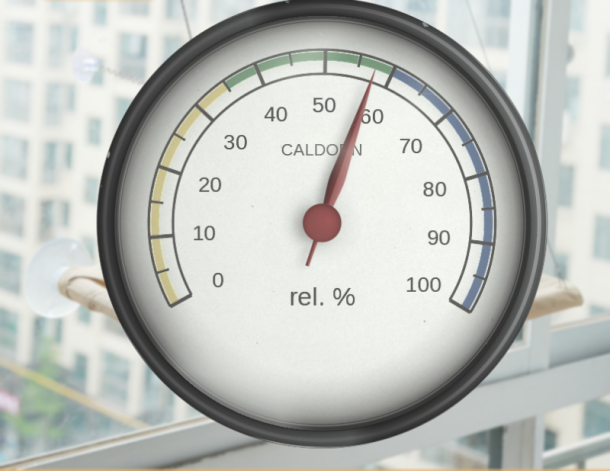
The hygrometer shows 57.5 %
